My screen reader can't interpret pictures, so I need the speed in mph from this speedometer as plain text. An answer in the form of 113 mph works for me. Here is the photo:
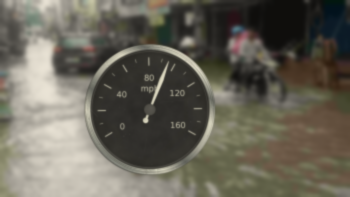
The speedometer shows 95 mph
